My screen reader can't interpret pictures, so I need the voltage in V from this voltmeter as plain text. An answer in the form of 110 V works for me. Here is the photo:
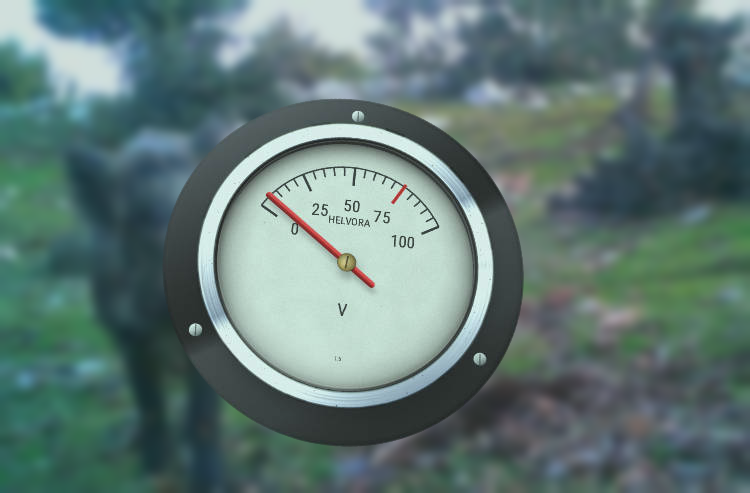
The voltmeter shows 5 V
